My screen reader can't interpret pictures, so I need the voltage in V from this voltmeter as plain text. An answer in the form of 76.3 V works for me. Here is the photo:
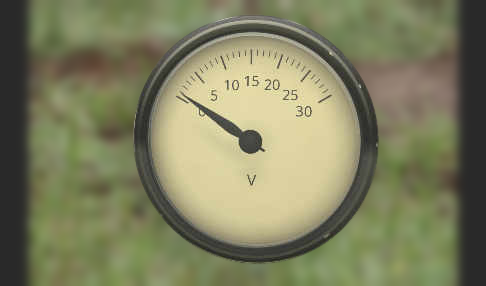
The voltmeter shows 1 V
